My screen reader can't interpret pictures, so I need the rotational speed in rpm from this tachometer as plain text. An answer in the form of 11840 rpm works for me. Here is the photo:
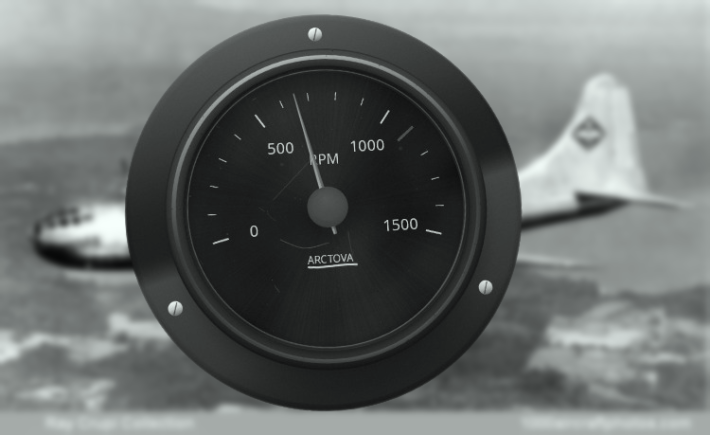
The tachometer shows 650 rpm
